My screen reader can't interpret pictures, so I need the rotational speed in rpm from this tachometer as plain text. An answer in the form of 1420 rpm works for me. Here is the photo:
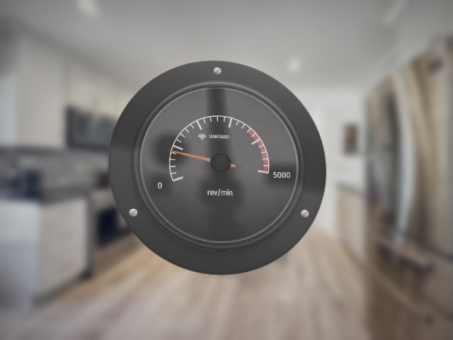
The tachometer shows 800 rpm
